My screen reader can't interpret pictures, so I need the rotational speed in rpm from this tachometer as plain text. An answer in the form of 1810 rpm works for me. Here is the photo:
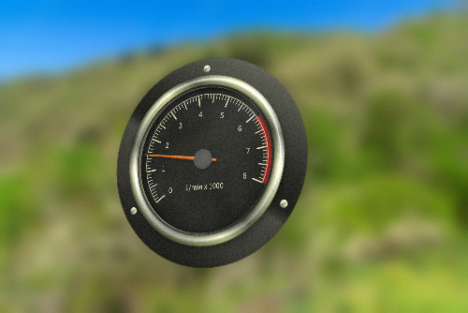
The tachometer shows 1500 rpm
